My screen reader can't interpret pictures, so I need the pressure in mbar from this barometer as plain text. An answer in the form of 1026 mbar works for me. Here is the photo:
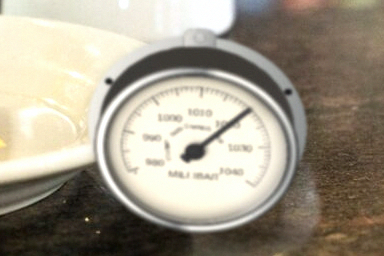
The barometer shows 1020 mbar
